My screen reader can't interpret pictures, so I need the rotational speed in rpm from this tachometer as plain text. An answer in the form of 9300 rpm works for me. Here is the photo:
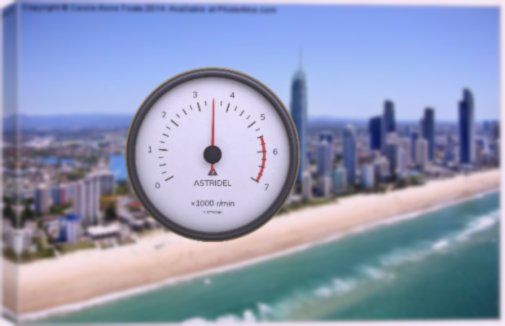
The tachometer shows 3500 rpm
